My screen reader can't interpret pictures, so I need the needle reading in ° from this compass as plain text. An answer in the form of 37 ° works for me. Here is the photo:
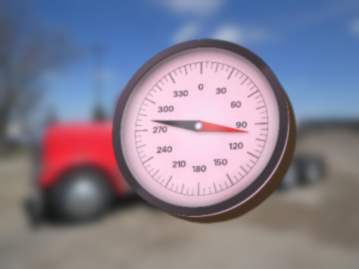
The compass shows 100 °
